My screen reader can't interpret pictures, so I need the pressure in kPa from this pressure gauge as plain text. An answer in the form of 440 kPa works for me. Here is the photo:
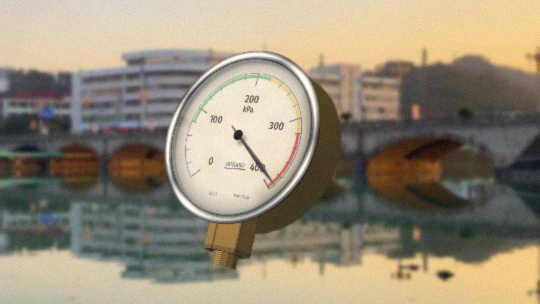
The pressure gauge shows 390 kPa
